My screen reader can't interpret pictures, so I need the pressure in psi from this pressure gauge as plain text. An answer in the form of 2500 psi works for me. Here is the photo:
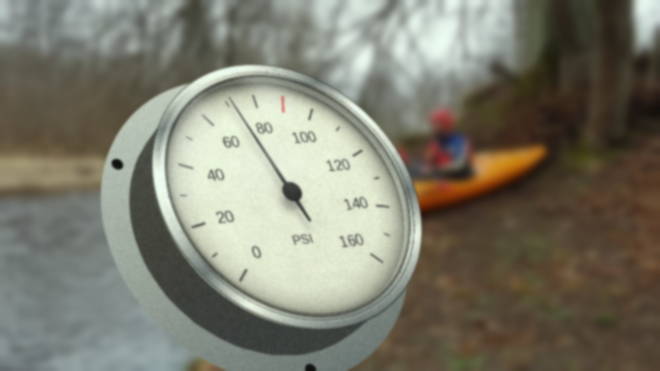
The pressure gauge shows 70 psi
